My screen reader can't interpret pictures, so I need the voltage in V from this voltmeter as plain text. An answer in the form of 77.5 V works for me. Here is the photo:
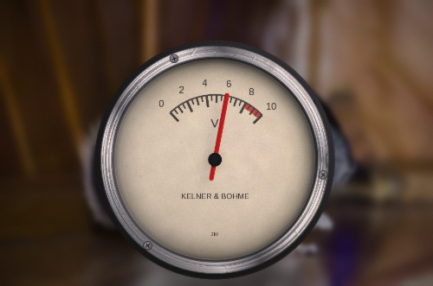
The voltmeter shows 6 V
